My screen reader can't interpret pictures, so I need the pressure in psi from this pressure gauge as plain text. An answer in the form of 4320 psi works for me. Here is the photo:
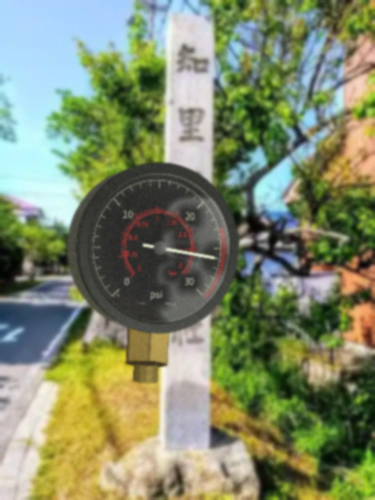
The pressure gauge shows 26 psi
